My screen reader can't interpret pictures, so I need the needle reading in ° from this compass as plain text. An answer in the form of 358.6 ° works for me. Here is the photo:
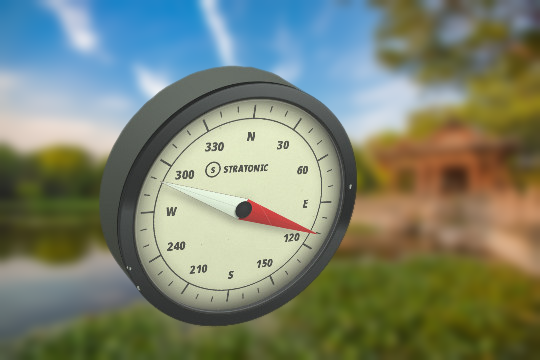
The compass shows 110 °
